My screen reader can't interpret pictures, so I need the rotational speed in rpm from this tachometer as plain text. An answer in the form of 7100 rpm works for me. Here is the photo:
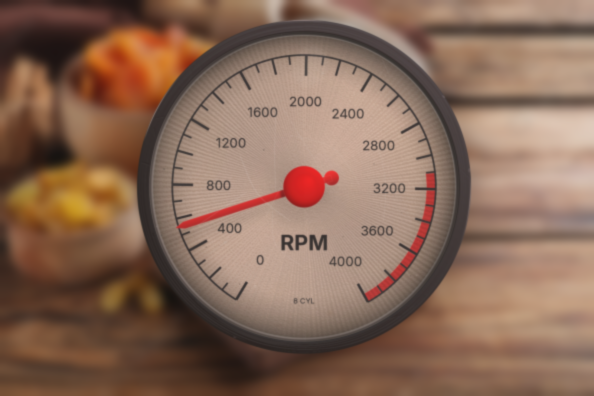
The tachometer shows 550 rpm
